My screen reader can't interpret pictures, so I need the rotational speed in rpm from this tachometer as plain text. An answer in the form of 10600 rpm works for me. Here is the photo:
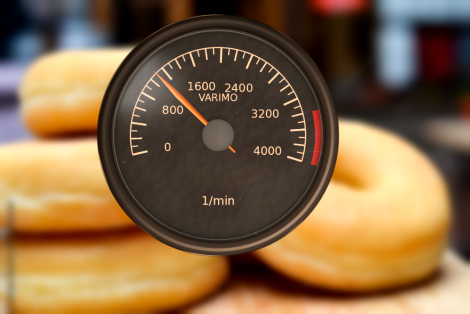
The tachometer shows 1100 rpm
